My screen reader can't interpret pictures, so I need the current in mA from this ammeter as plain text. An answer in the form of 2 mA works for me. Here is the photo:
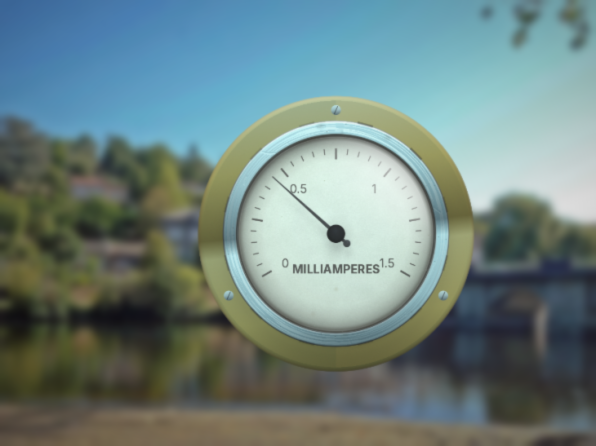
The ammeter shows 0.45 mA
